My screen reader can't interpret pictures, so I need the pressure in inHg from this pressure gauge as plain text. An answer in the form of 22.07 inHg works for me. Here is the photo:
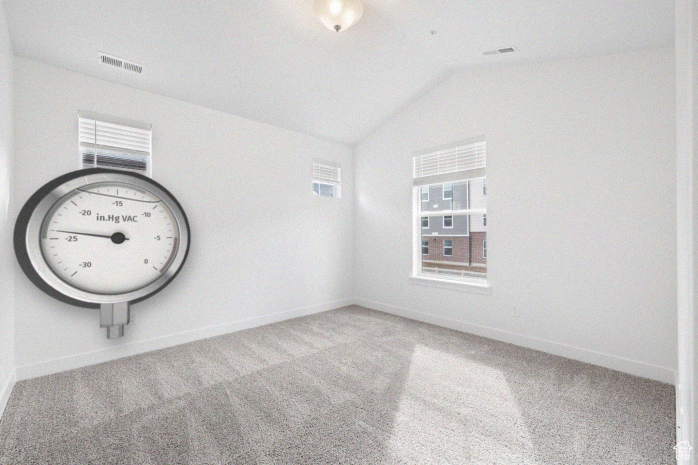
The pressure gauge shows -24 inHg
